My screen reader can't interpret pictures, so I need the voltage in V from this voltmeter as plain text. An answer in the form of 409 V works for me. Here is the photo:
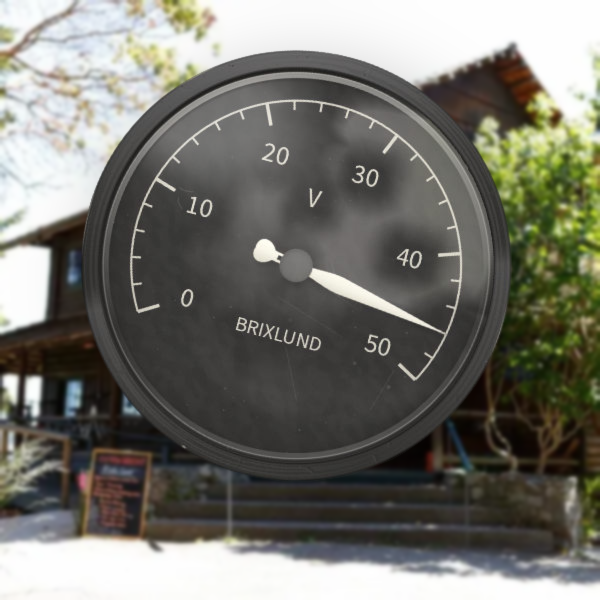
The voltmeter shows 46 V
